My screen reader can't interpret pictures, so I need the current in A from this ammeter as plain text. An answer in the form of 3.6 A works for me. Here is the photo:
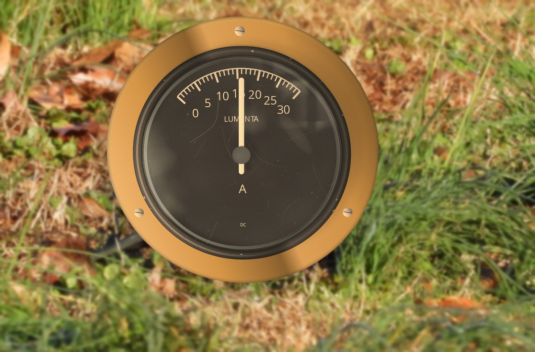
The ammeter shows 16 A
